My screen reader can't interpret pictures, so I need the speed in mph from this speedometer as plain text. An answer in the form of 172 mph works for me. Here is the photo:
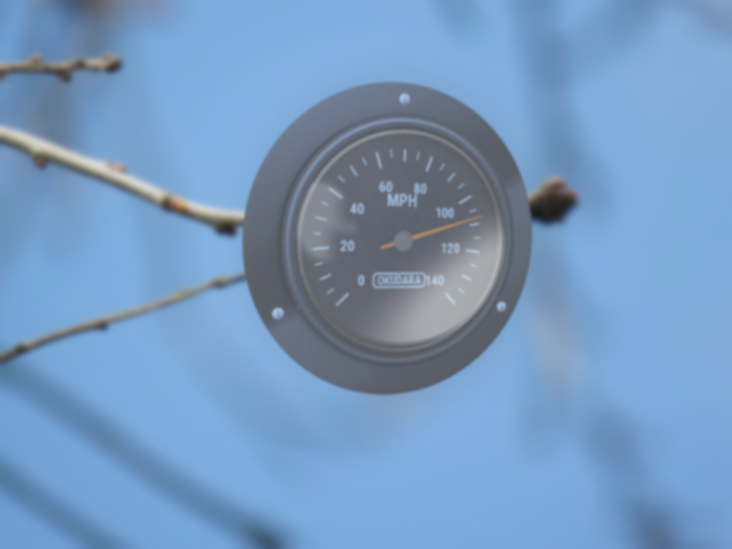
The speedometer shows 107.5 mph
